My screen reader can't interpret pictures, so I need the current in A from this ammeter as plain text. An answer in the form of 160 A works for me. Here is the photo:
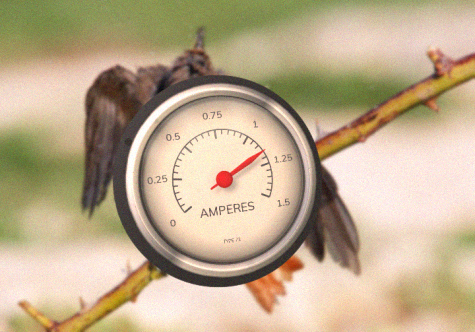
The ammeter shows 1.15 A
